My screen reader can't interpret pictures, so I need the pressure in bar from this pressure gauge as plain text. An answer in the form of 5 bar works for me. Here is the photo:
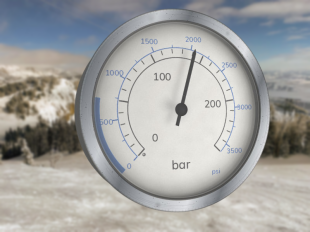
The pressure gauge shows 140 bar
